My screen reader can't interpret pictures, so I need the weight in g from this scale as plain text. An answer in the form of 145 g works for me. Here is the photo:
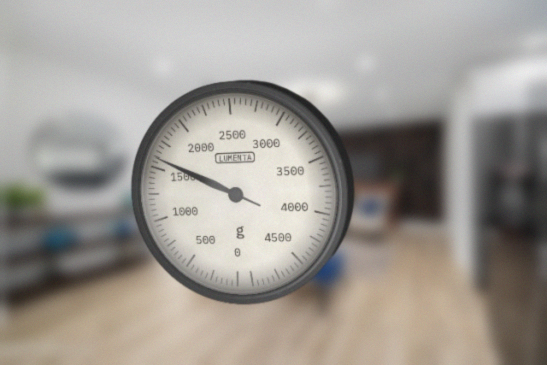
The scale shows 1600 g
